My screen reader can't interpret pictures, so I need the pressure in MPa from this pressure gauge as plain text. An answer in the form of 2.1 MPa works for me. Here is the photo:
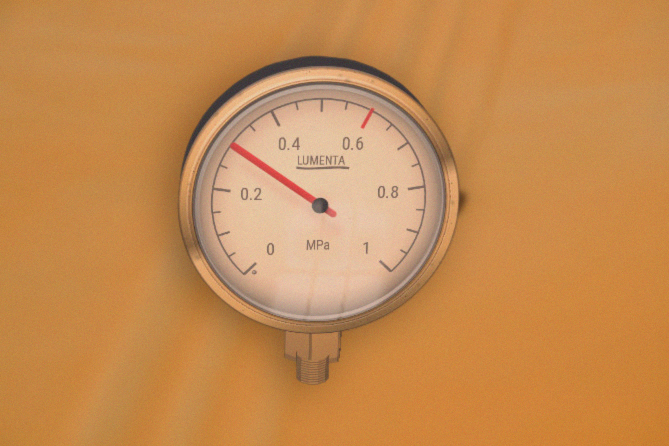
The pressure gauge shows 0.3 MPa
